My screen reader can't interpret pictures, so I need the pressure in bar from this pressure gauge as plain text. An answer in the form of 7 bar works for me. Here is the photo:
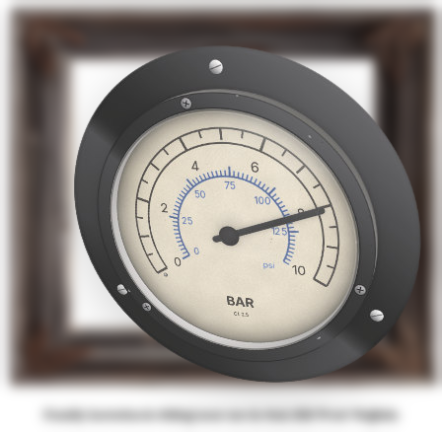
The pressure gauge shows 8 bar
